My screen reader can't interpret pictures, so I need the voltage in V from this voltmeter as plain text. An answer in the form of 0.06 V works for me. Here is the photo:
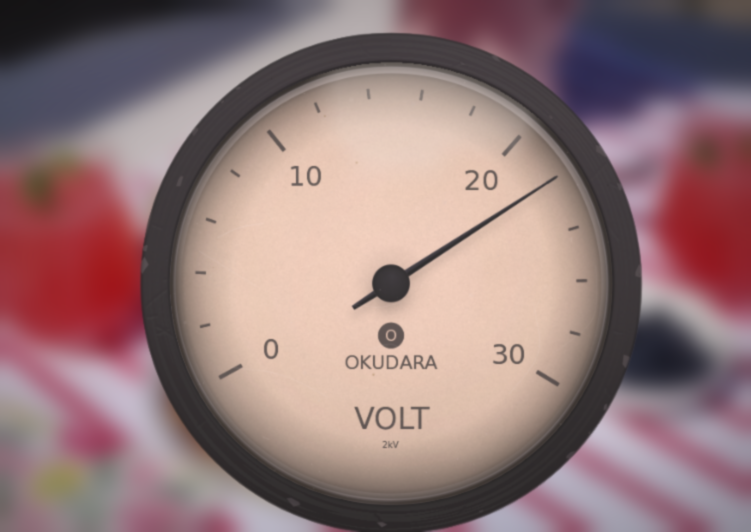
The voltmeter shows 22 V
